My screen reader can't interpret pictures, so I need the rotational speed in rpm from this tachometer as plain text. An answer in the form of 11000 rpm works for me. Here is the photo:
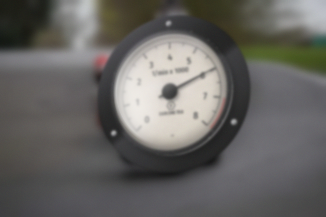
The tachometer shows 6000 rpm
